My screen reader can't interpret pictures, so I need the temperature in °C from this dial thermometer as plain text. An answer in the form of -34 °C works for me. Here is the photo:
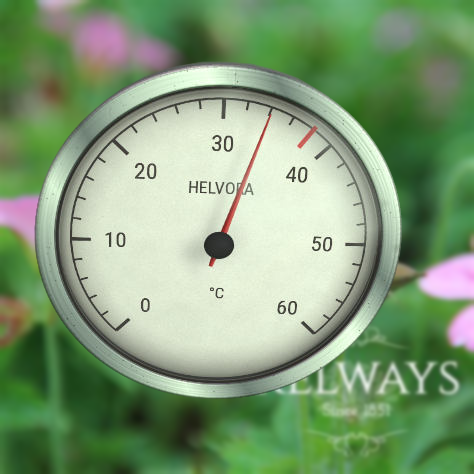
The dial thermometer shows 34 °C
